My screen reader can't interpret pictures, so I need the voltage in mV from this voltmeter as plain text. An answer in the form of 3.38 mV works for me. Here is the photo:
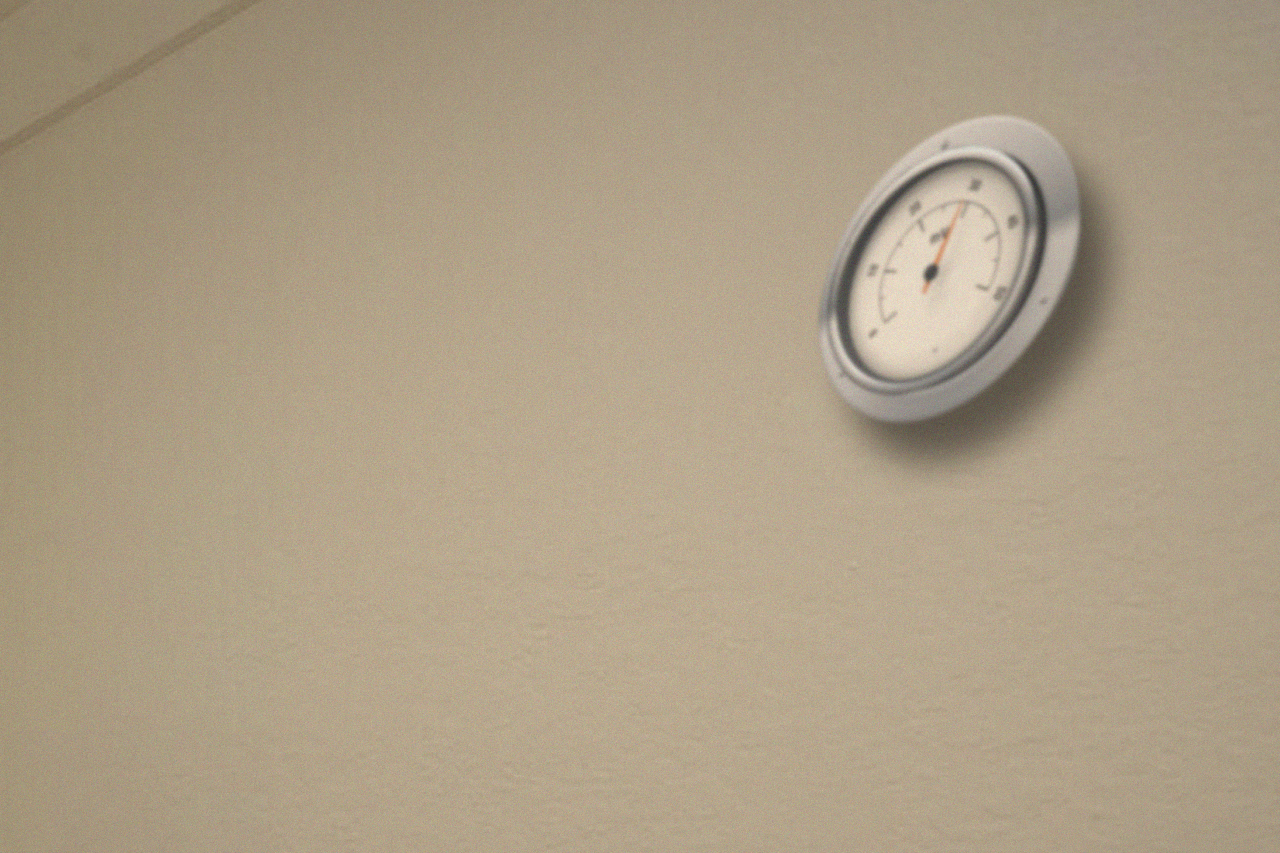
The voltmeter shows 30 mV
